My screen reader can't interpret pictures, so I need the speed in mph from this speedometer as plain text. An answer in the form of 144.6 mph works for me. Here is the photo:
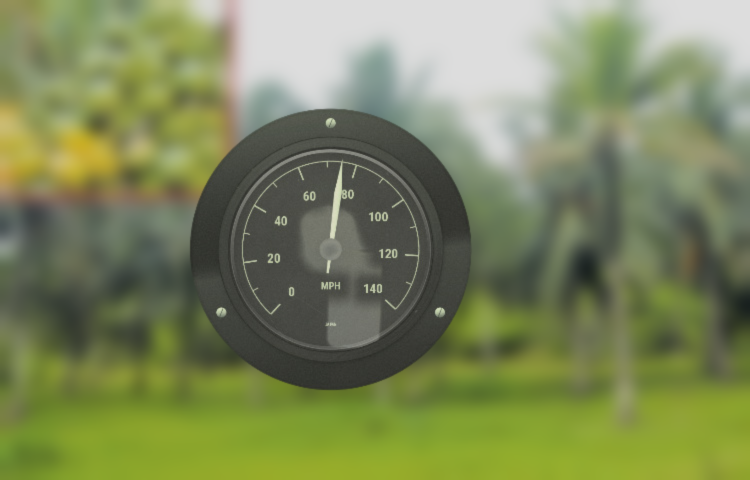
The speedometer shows 75 mph
